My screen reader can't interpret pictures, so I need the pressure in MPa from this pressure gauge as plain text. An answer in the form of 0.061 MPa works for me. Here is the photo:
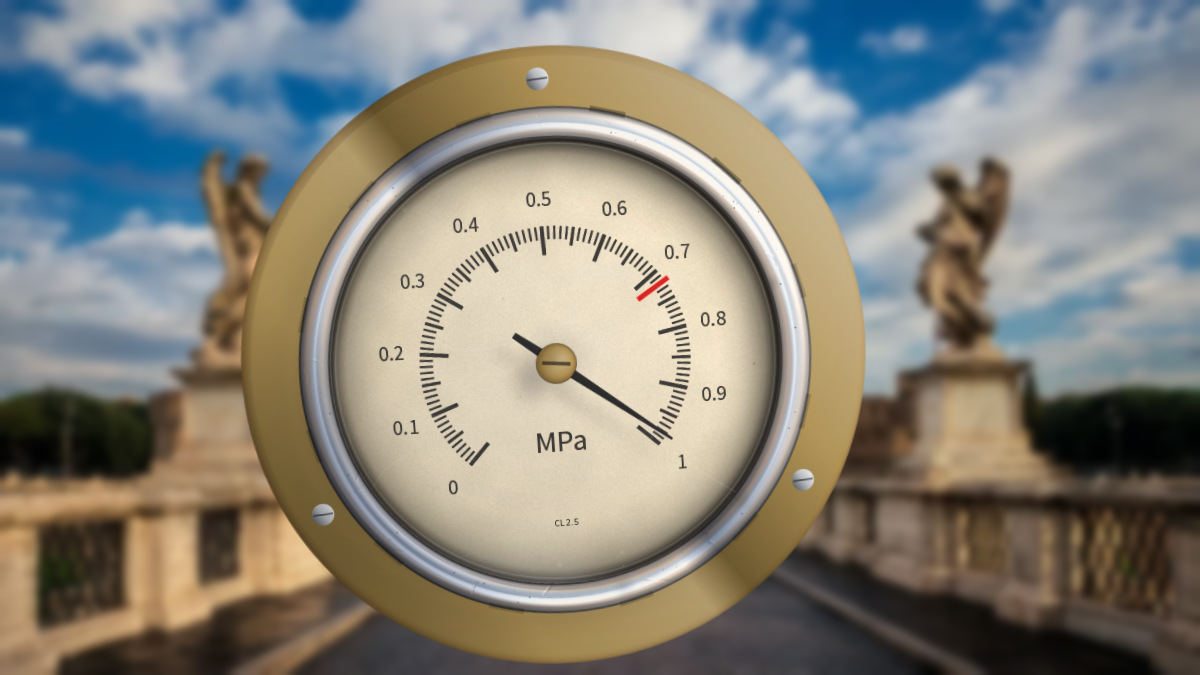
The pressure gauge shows 0.98 MPa
